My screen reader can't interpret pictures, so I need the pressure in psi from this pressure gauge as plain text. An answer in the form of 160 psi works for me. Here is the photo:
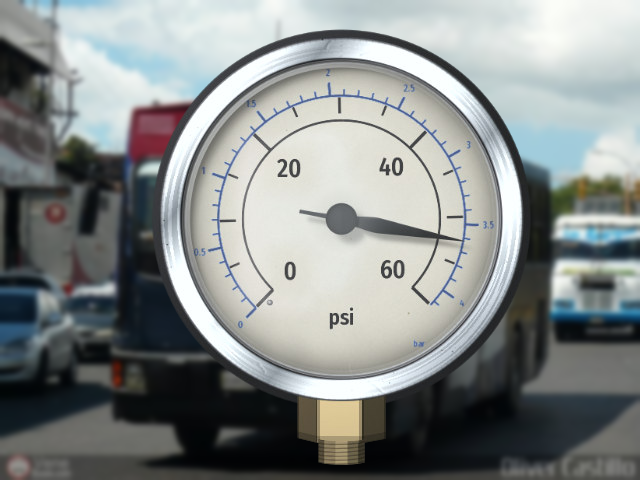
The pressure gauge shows 52.5 psi
